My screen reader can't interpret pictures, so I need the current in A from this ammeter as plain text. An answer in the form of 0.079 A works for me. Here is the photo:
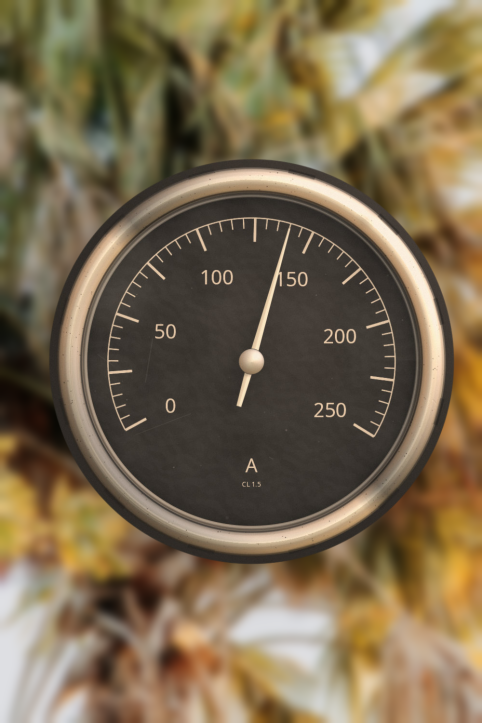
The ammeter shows 140 A
